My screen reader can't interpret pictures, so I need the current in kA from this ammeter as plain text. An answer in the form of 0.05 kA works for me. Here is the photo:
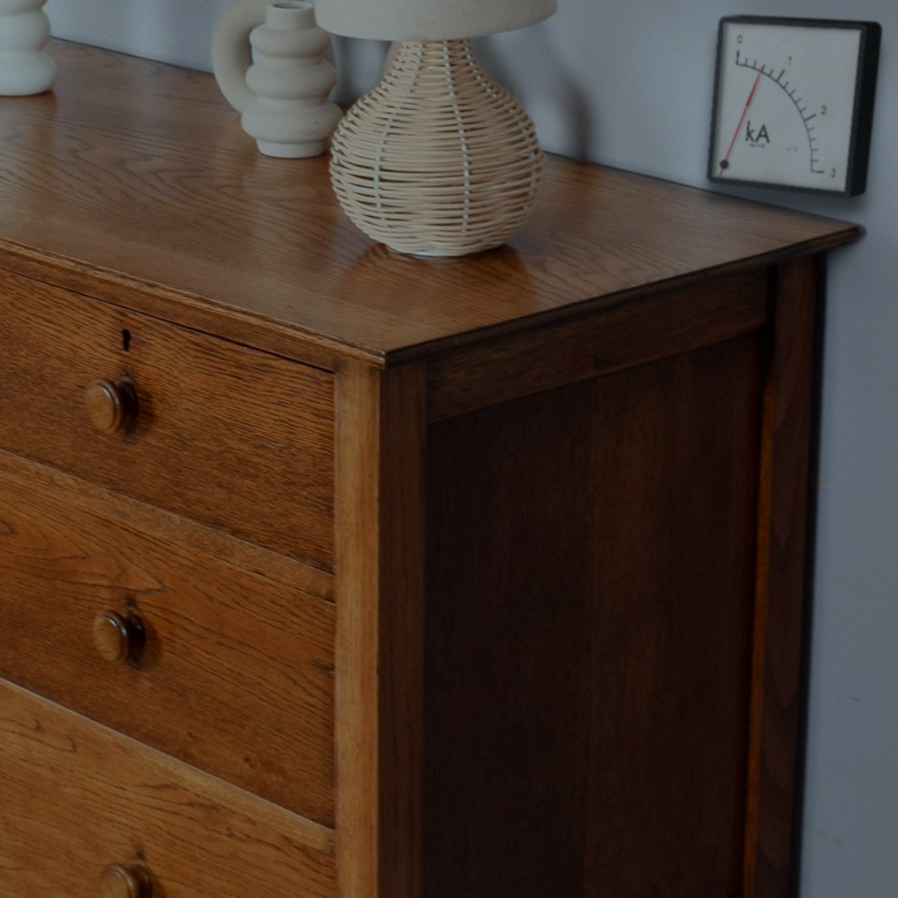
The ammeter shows 0.6 kA
